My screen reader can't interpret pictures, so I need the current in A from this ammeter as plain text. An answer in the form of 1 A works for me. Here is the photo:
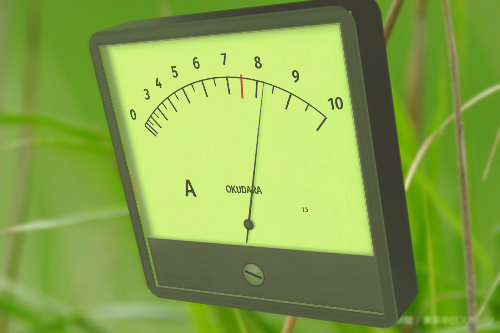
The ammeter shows 8.25 A
